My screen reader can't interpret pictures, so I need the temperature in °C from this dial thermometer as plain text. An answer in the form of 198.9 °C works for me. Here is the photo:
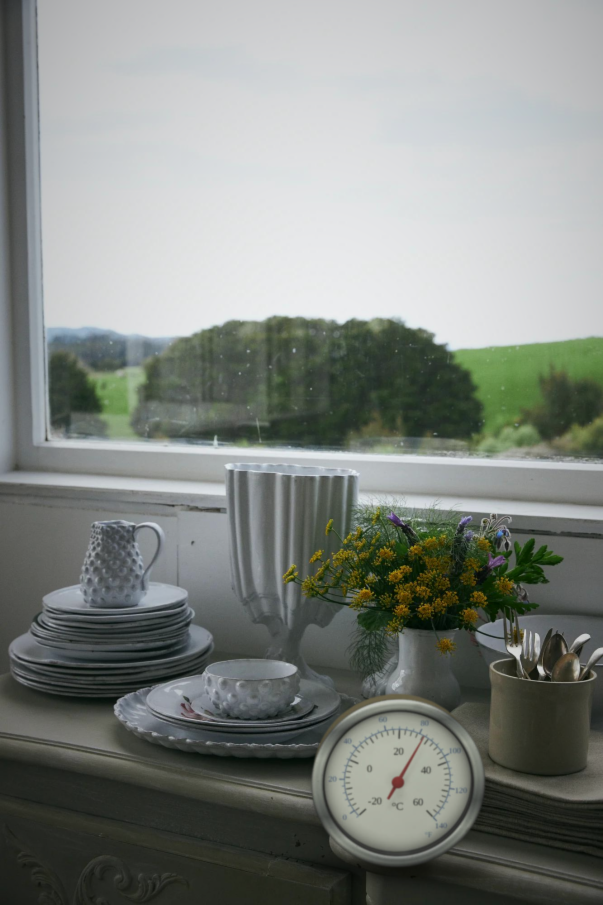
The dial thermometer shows 28 °C
